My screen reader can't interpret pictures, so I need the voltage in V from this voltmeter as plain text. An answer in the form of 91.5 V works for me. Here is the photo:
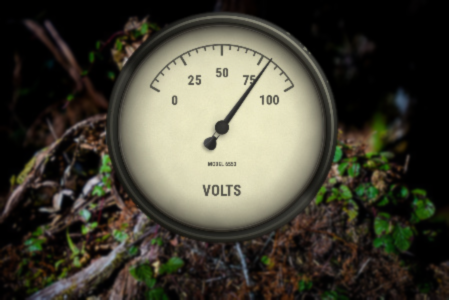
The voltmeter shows 80 V
